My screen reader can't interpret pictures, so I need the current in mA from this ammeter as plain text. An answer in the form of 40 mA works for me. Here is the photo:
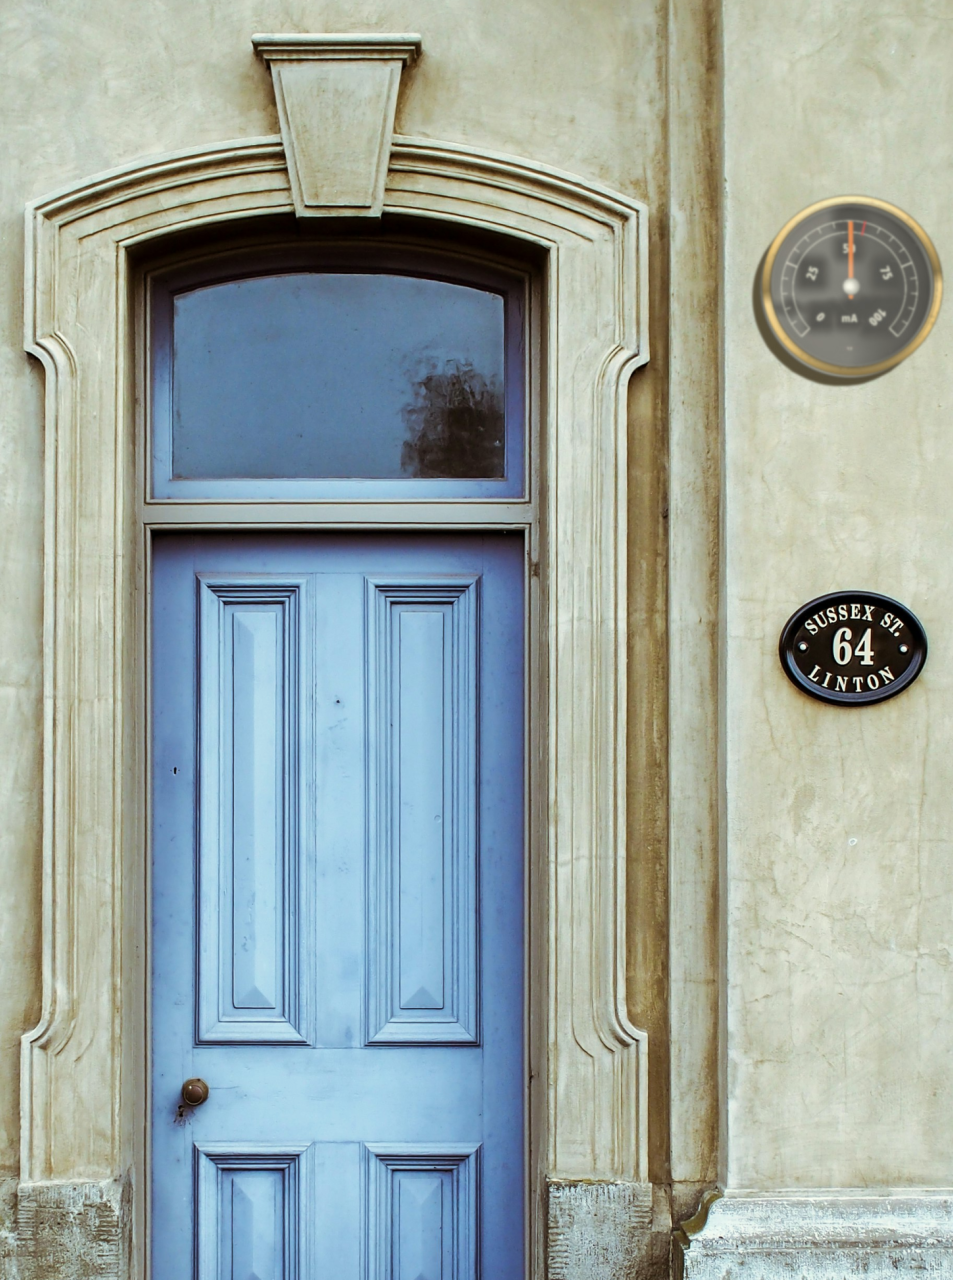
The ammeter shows 50 mA
